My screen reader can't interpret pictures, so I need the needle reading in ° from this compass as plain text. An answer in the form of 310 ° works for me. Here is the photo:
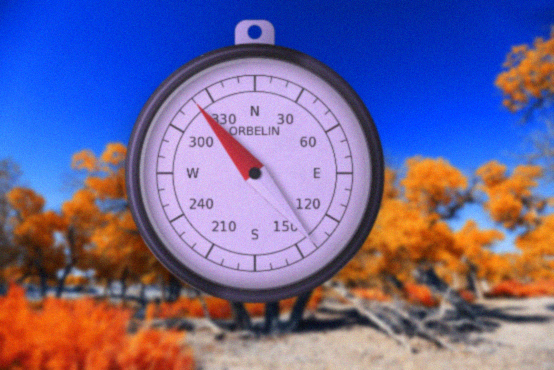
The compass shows 320 °
